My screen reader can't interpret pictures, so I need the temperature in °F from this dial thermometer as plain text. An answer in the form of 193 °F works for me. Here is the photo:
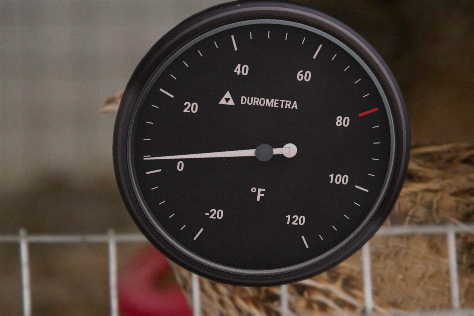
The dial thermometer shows 4 °F
